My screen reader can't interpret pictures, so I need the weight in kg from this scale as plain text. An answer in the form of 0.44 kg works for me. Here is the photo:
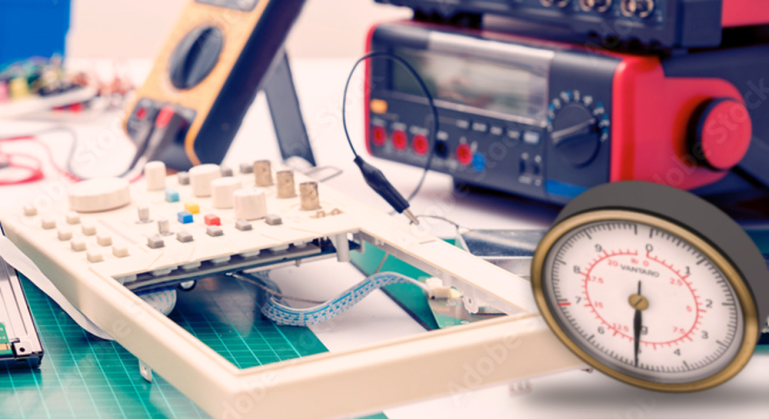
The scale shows 5 kg
